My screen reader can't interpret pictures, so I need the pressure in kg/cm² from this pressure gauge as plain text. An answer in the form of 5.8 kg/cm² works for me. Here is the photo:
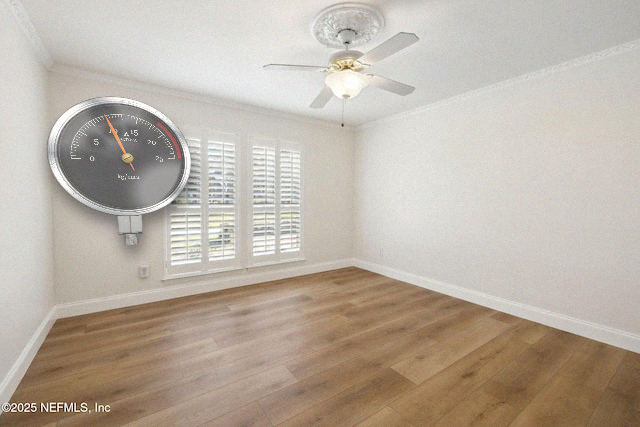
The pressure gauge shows 10 kg/cm²
